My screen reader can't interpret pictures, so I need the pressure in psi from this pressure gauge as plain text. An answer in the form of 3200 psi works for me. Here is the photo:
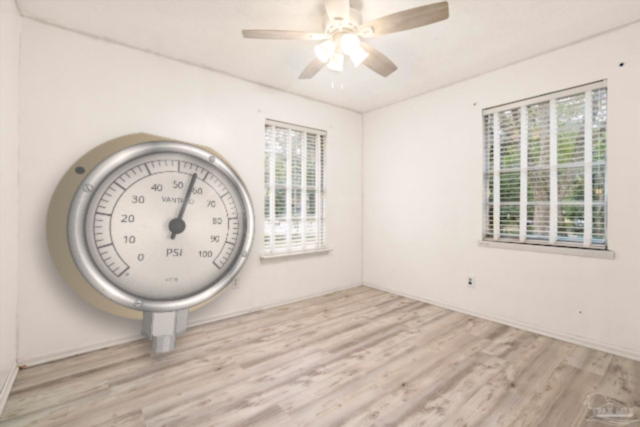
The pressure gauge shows 56 psi
